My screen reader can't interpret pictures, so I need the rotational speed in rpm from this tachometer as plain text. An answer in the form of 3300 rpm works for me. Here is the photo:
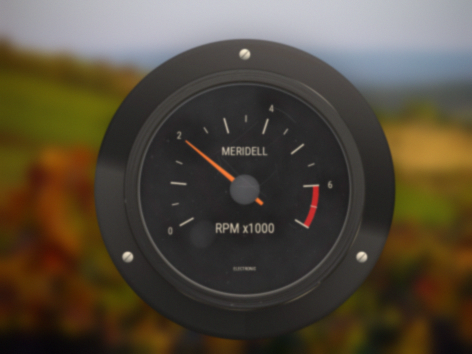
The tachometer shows 2000 rpm
